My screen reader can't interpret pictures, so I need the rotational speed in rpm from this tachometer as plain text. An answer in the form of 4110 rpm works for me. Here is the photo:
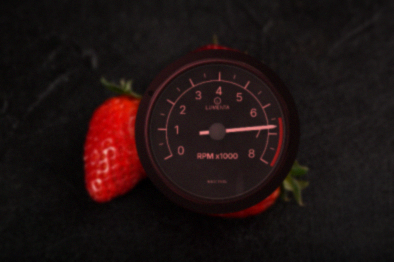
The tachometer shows 6750 rpm
